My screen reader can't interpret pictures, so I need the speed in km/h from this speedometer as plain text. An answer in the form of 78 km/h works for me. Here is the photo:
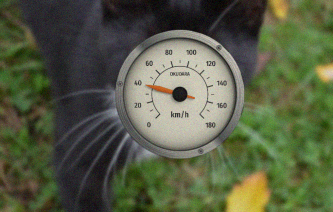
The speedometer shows 40 km/h
